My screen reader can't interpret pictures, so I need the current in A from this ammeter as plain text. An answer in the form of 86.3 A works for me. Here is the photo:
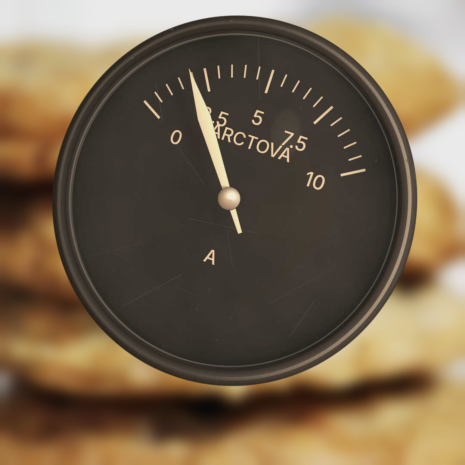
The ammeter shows 2 A
